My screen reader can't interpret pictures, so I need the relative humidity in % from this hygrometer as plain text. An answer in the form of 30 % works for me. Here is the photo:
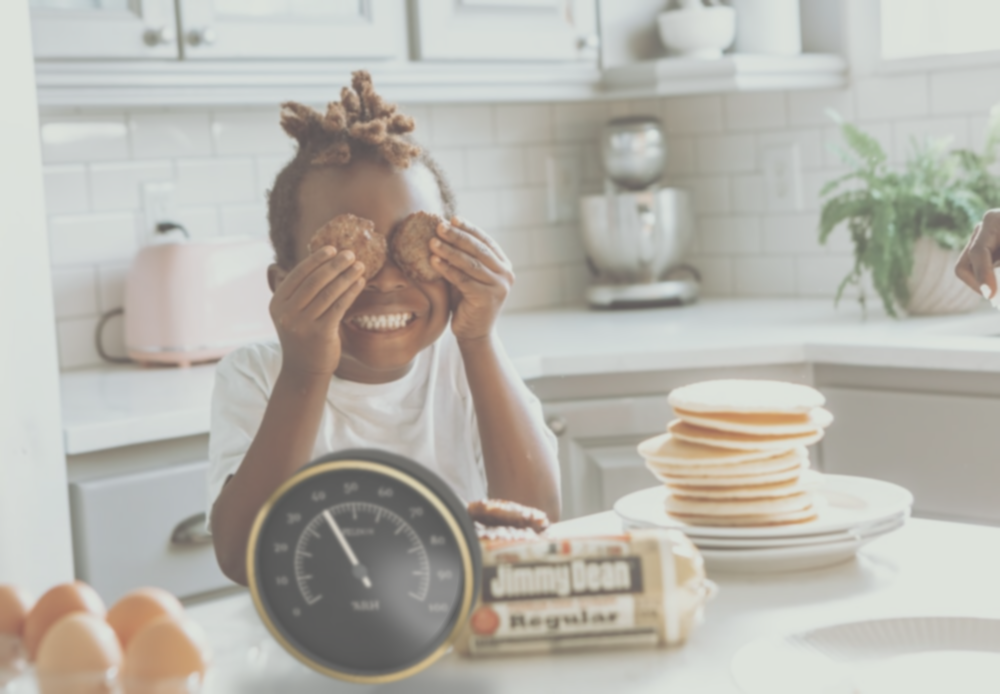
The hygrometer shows 40 %
